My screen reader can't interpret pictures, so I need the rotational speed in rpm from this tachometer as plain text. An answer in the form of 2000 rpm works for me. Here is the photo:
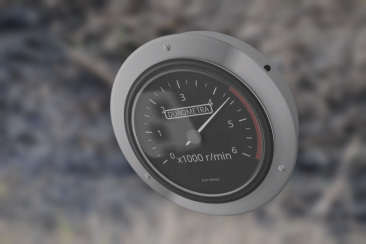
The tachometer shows 4375 rpm
